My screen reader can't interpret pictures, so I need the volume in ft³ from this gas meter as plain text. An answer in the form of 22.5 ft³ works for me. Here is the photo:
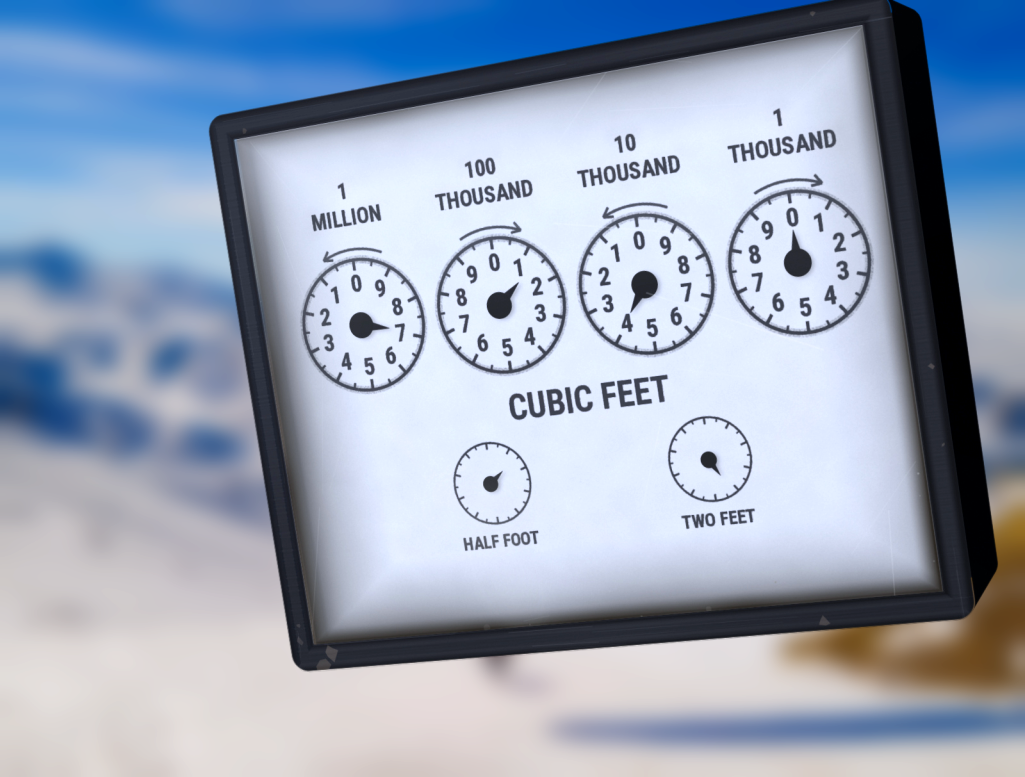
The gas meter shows 714000 ft³
